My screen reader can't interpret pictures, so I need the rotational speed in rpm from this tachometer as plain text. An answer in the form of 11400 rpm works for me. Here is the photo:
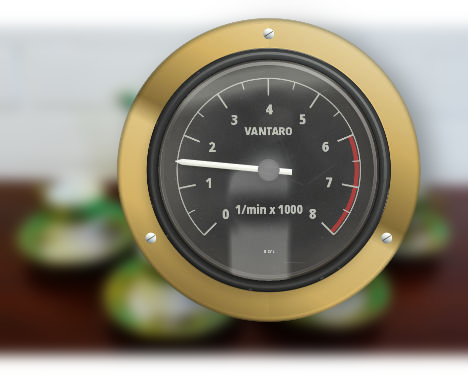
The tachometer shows 1500 rpm
